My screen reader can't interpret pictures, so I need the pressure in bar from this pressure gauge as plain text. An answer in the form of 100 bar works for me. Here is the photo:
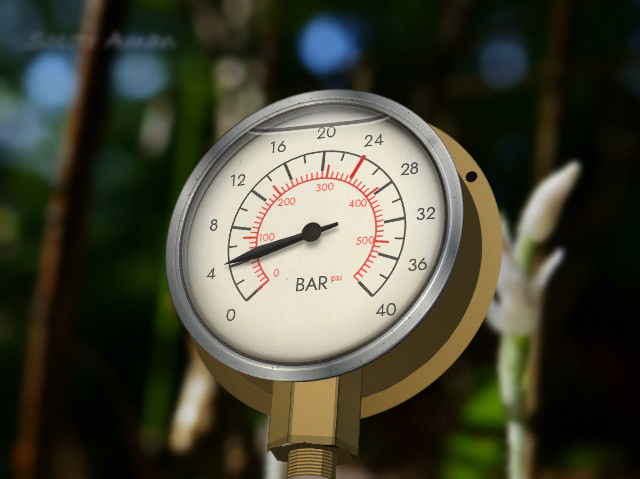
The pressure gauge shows 4 bar
